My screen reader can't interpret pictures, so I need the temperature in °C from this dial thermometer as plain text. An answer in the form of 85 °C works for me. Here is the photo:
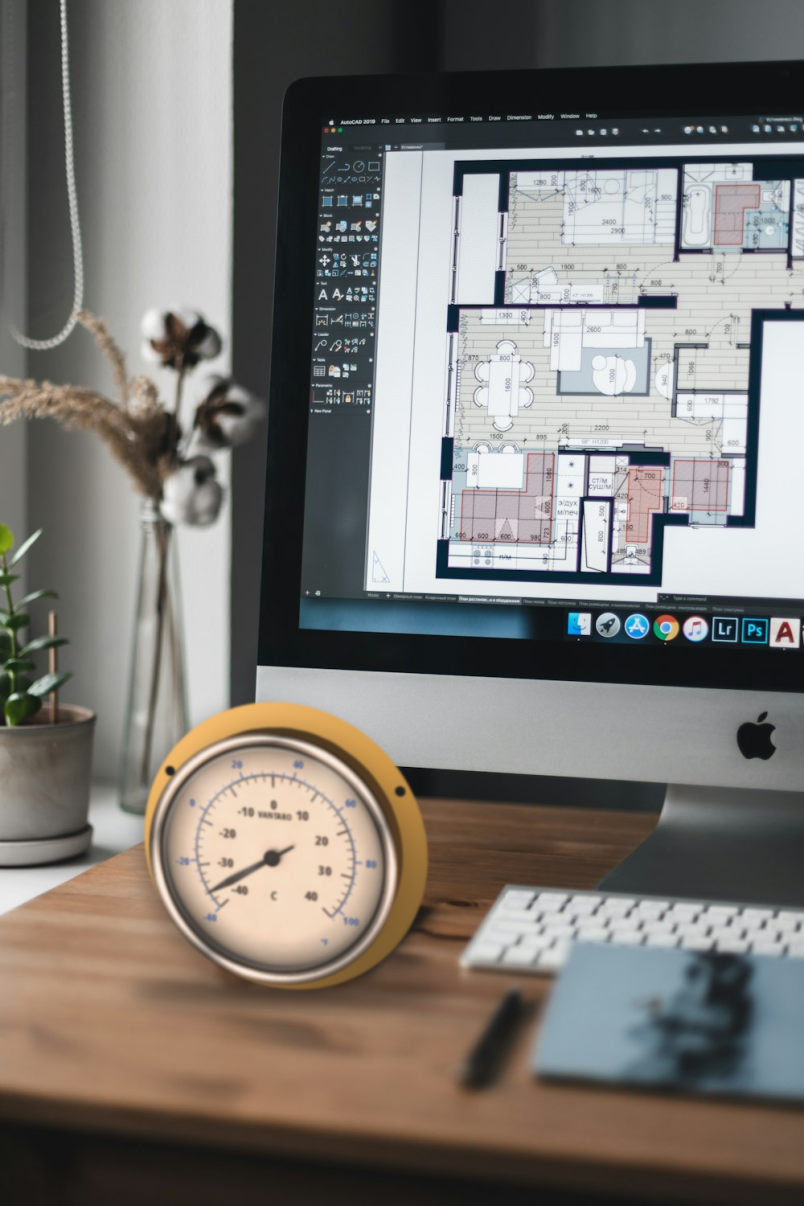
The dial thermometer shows -36 °C
